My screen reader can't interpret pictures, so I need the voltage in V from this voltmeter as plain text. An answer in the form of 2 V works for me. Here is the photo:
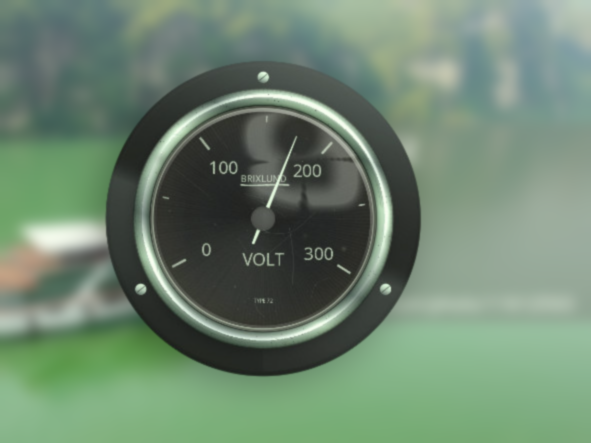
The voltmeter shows 175 V
